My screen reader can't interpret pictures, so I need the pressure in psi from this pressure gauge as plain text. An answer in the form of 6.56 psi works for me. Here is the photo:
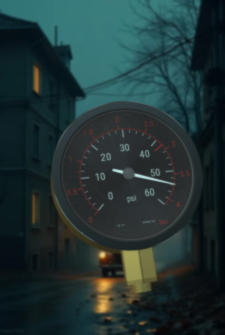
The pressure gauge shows 54 psi
